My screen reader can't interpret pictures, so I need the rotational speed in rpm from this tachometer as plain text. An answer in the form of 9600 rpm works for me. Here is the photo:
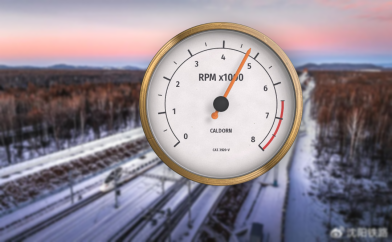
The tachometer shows 4750 rpm
